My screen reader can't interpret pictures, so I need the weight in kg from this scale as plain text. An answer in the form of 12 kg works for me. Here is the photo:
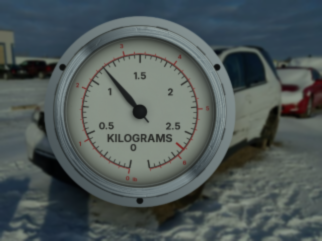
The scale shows 1.15 kg
